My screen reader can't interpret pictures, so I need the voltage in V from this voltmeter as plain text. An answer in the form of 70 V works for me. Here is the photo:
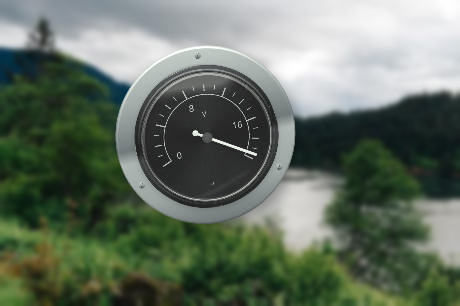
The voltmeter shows 19.5 V
